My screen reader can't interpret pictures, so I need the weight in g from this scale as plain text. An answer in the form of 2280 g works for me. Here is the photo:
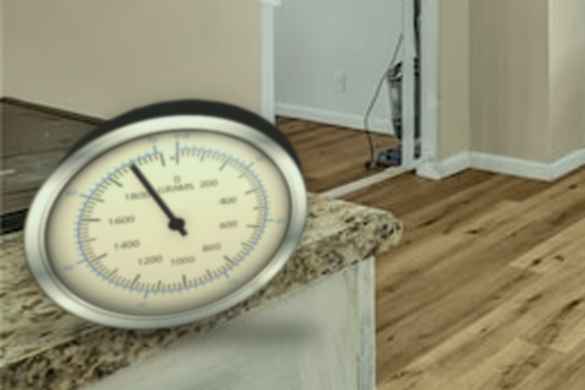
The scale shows 1900 g
